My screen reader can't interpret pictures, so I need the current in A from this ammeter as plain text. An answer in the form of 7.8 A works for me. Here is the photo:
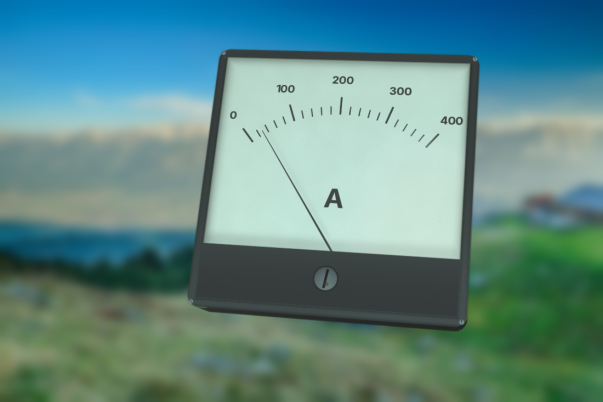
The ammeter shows 30 A
